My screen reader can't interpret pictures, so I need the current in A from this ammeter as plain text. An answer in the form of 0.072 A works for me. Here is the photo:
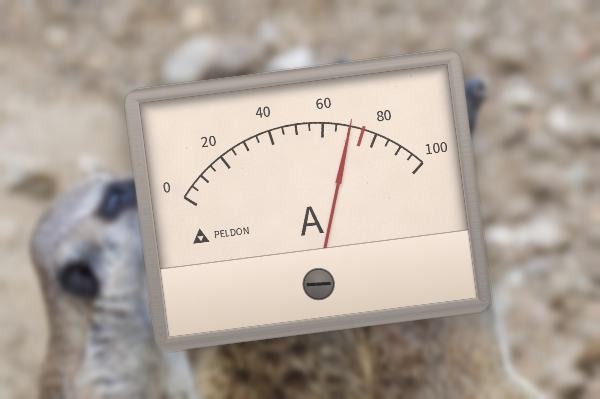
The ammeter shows 70 A
